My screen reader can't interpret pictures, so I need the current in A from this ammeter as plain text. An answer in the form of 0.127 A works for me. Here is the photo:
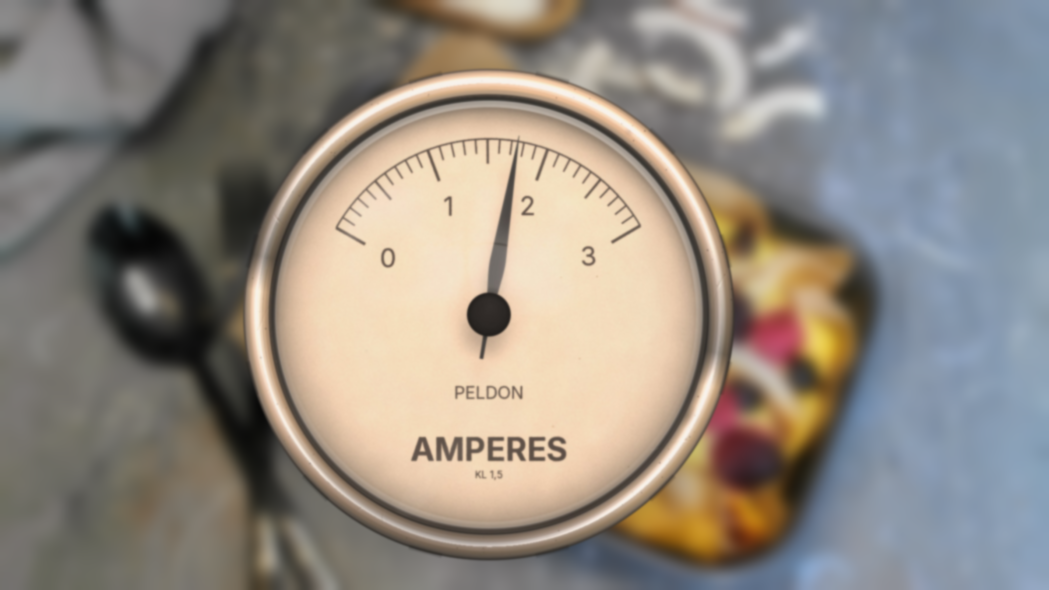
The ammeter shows 1.75 A
